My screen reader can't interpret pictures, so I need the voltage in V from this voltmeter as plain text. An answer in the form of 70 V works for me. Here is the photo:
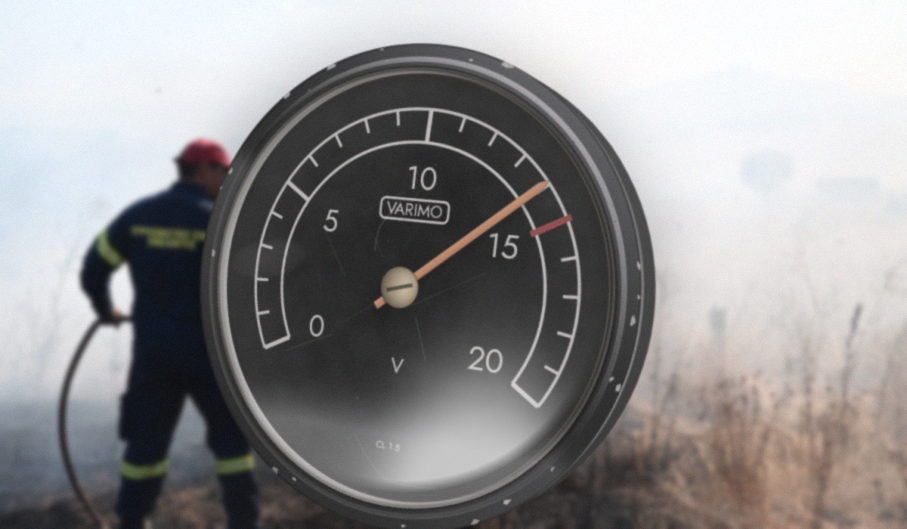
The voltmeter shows 14 V
